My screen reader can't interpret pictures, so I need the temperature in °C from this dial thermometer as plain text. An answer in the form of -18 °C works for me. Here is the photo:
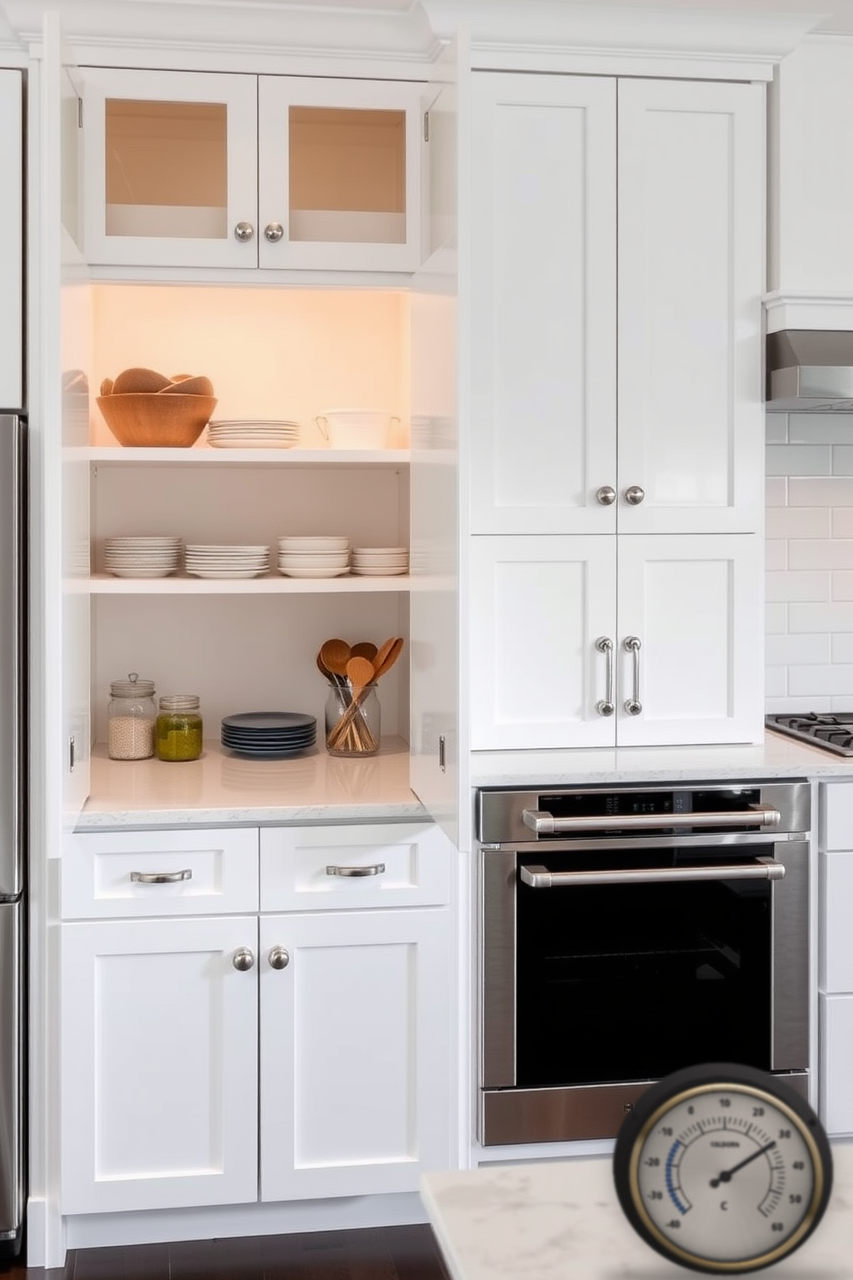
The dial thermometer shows 30 °C
